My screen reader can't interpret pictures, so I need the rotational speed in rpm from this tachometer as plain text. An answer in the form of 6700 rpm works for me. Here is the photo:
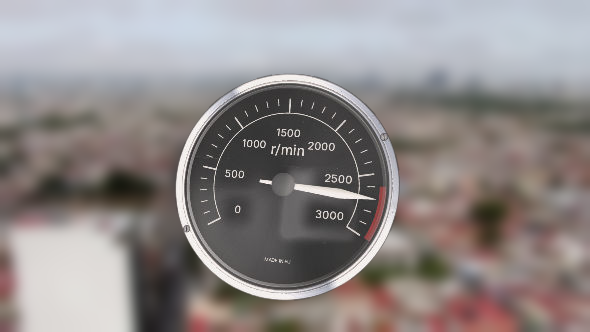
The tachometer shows 2700 rpm
